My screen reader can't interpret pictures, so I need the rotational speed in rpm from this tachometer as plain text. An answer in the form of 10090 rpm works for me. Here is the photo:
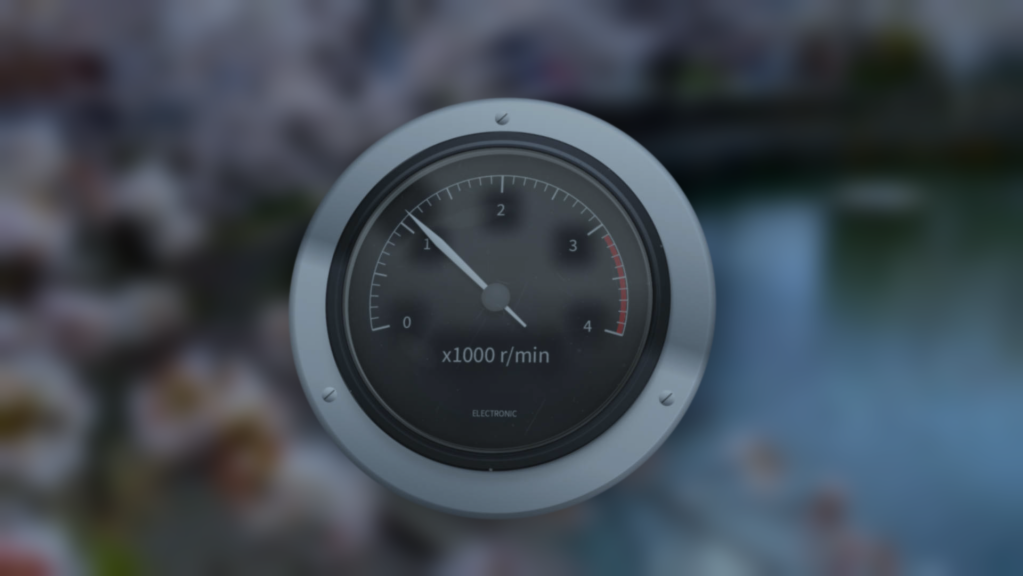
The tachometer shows 1100 rpm
